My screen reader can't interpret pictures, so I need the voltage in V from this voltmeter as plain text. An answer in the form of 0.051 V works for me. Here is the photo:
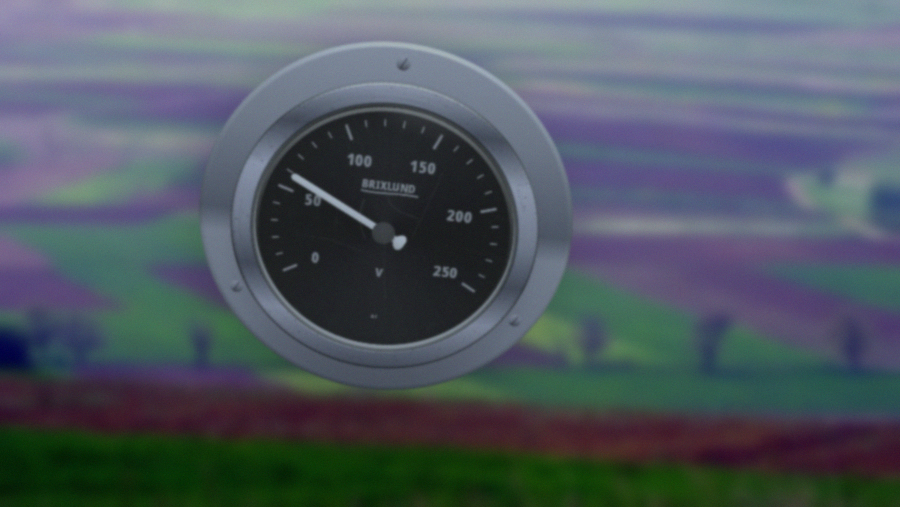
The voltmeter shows 60 V
